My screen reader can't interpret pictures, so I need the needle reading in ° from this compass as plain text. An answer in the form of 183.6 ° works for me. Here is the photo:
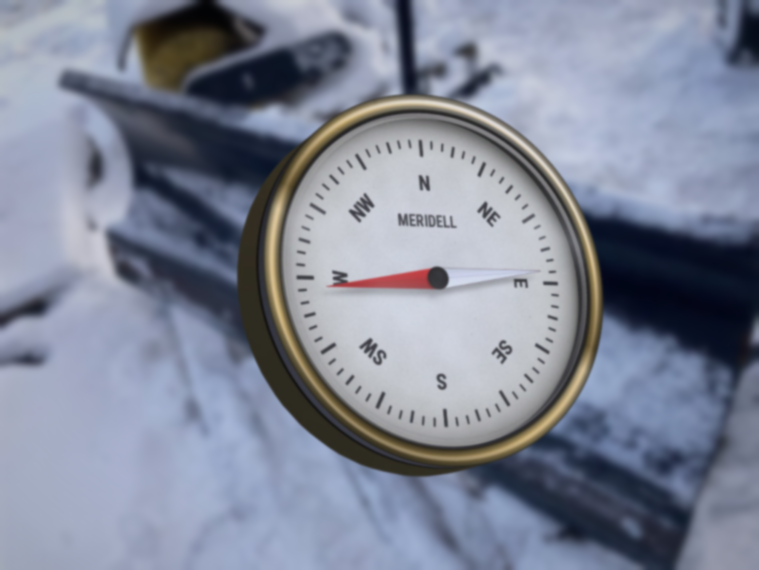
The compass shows 265 °
